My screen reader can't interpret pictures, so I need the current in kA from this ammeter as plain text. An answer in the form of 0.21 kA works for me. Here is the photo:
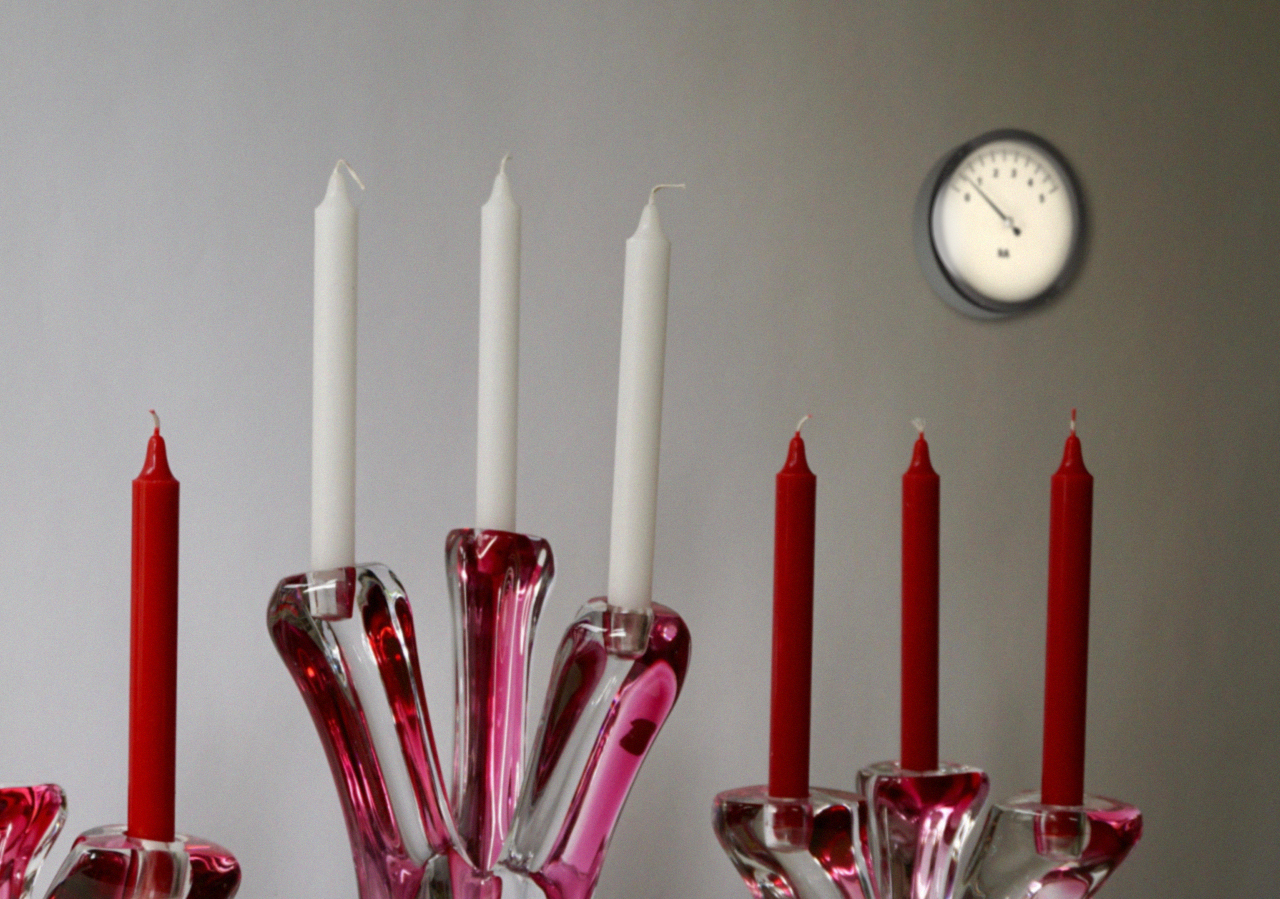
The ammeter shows 0.5 kA
